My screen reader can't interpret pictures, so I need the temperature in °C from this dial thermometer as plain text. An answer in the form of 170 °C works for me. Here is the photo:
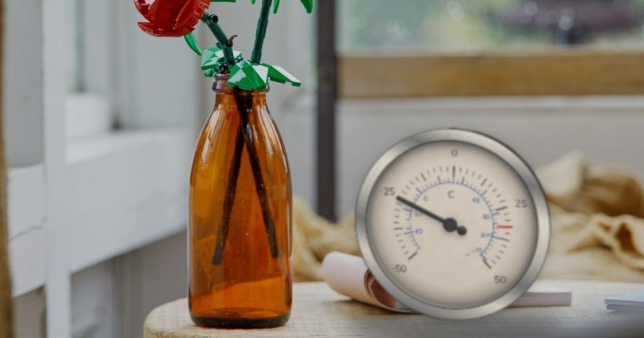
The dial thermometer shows -25 °C
